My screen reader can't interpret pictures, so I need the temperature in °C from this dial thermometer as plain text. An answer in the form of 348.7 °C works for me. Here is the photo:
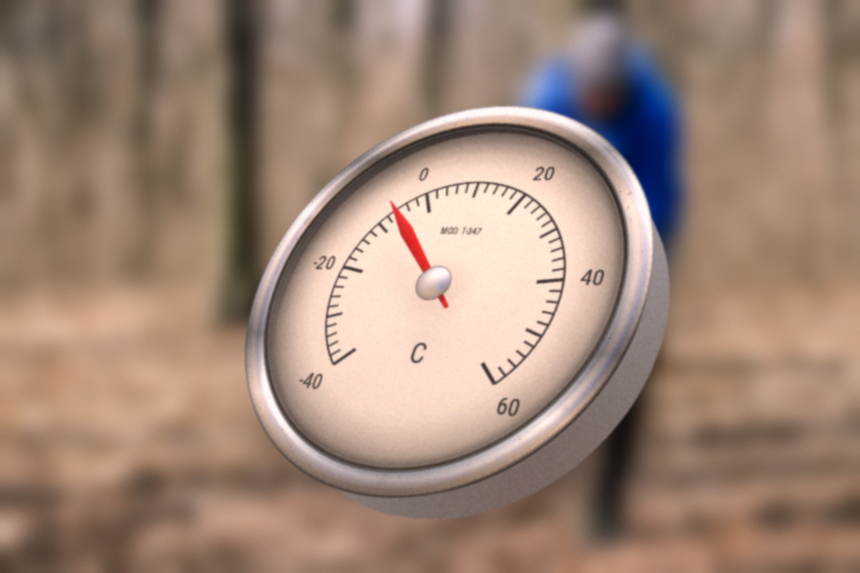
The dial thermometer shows -6 °C
